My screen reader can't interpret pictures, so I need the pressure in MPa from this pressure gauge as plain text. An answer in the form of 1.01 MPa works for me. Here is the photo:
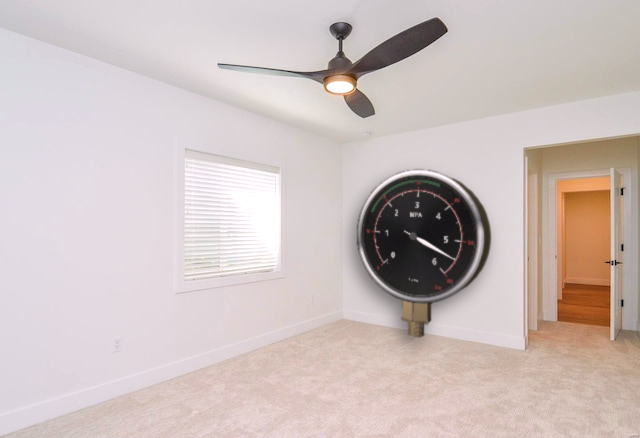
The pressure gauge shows 5.5 MPa
